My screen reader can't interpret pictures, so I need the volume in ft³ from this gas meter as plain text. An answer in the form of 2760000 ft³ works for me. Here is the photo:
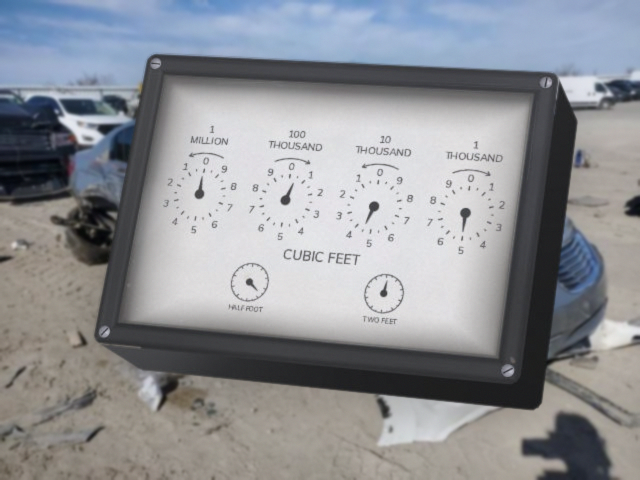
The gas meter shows 4500 ft³
